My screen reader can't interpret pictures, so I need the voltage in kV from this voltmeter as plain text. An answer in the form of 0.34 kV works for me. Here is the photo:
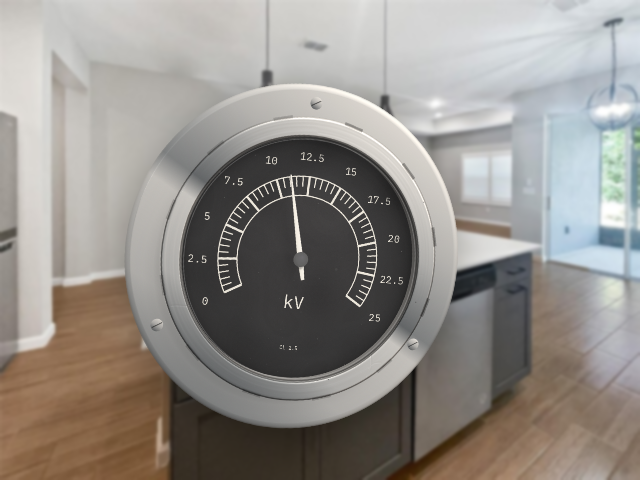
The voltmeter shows 11 kV
